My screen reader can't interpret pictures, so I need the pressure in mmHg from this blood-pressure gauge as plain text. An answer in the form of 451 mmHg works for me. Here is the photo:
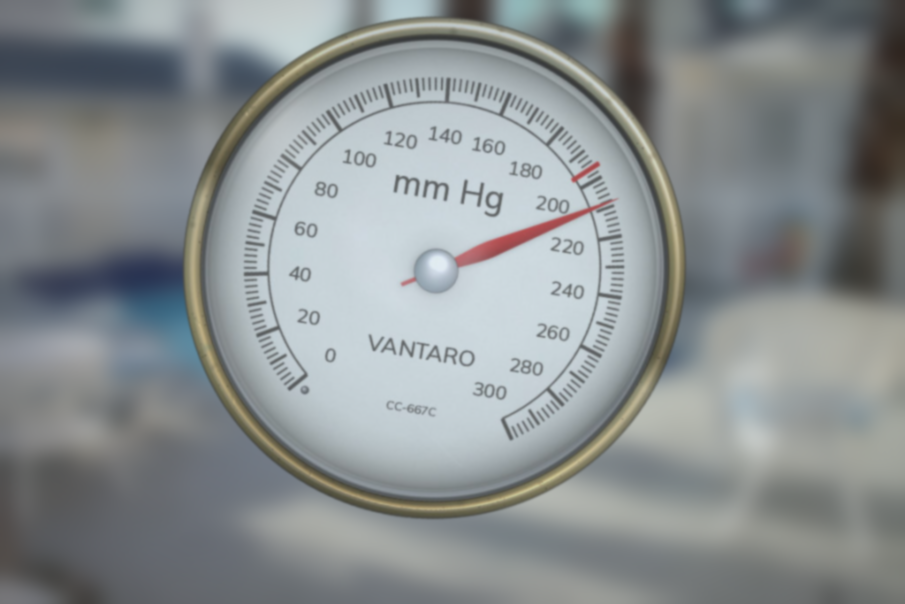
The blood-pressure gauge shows 208 mmHg
